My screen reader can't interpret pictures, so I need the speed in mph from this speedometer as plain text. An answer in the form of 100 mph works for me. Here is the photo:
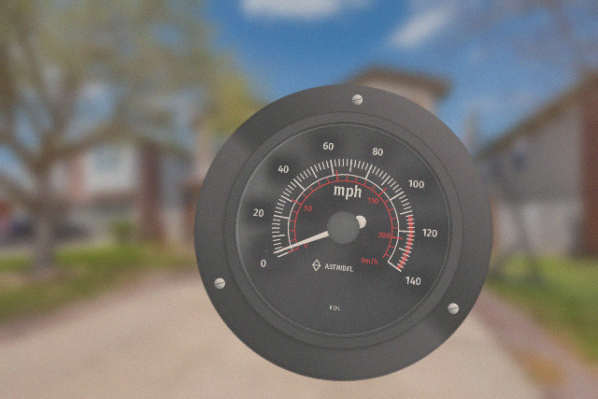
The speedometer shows 2 mph
